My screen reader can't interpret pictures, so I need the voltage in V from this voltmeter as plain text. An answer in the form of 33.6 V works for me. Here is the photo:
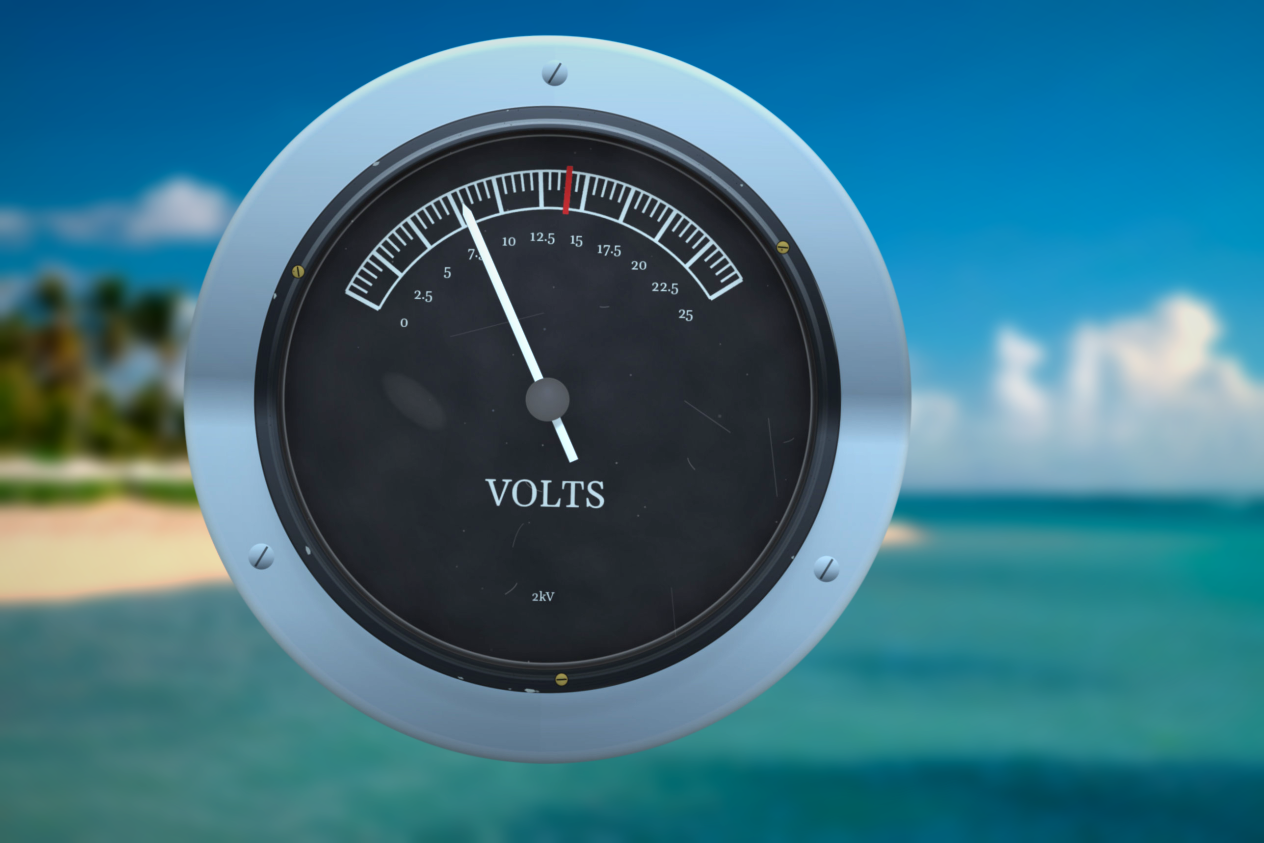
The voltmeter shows 8 V
